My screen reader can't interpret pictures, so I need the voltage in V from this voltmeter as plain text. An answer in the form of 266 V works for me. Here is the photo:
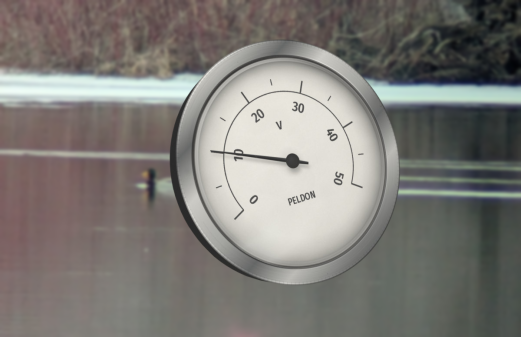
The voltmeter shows 10 V
